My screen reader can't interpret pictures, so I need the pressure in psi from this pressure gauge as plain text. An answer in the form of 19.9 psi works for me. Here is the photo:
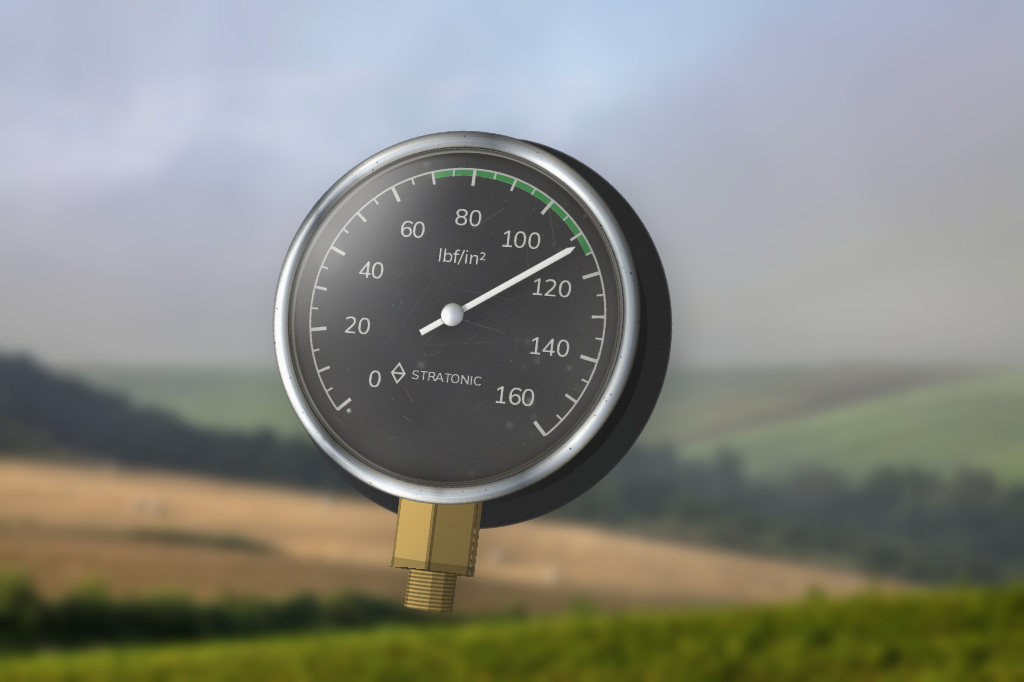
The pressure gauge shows 112.5 psi
